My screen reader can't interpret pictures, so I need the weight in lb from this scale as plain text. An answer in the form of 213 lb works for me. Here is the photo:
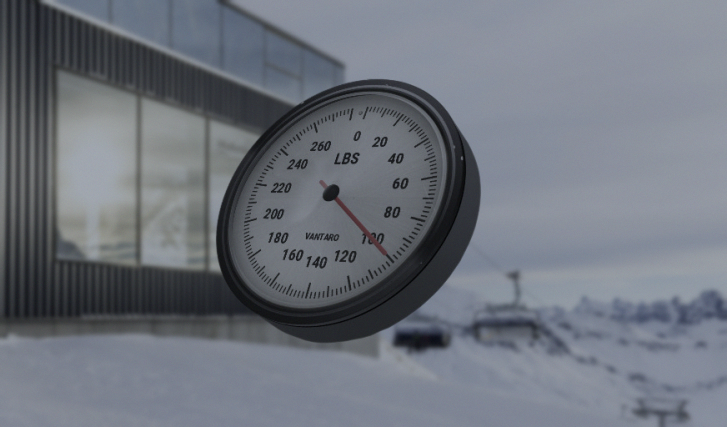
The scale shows 100 lb
